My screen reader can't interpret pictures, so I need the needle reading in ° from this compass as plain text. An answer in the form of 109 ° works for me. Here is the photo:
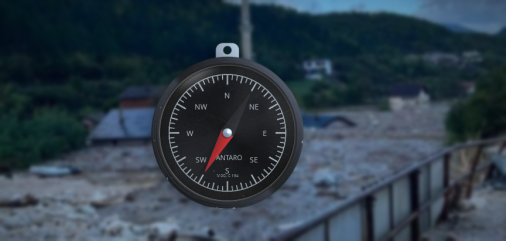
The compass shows 210 °
